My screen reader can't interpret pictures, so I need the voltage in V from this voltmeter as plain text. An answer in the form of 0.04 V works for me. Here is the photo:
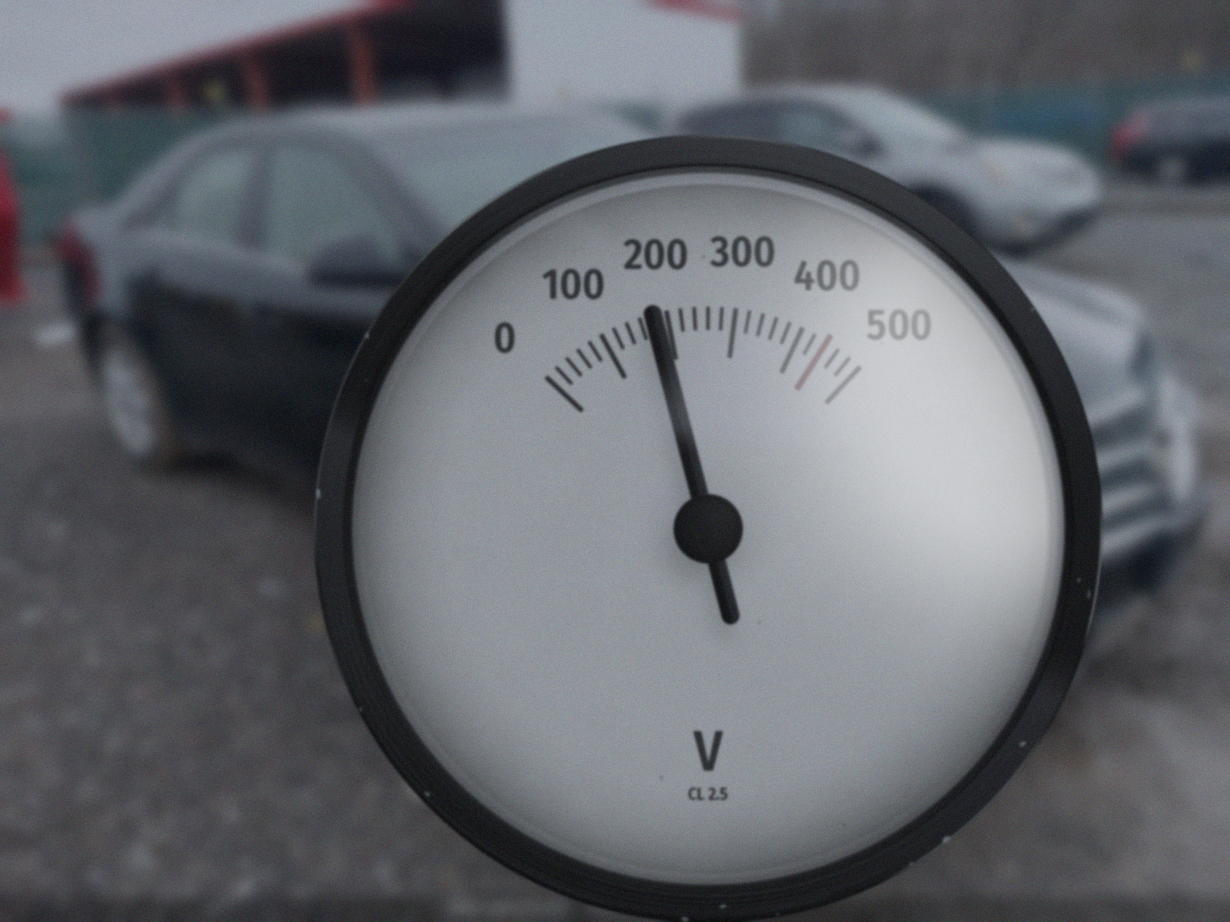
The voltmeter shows 180 V
